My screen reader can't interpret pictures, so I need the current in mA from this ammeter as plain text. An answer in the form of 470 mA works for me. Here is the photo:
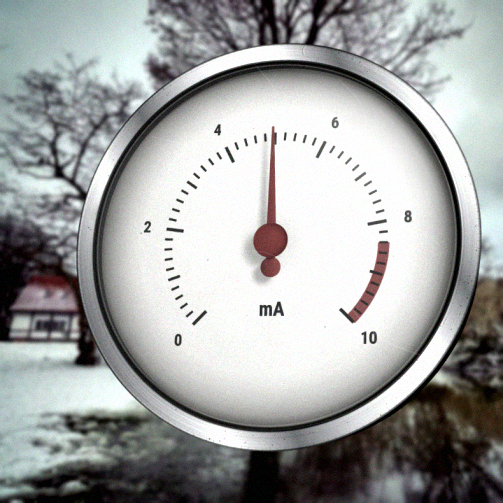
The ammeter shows 5 mA
